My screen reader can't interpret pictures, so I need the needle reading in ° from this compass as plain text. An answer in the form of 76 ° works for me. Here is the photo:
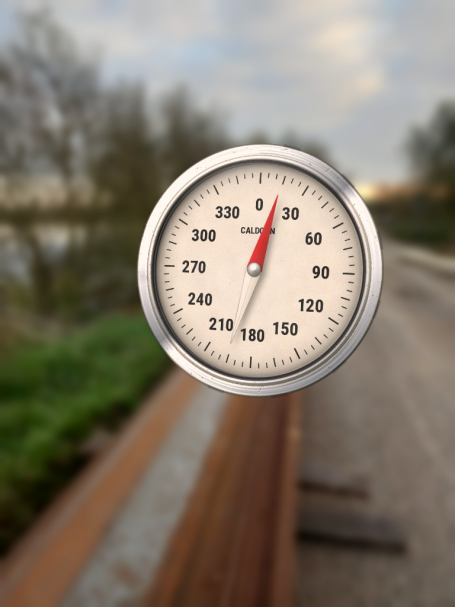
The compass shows 15 °
